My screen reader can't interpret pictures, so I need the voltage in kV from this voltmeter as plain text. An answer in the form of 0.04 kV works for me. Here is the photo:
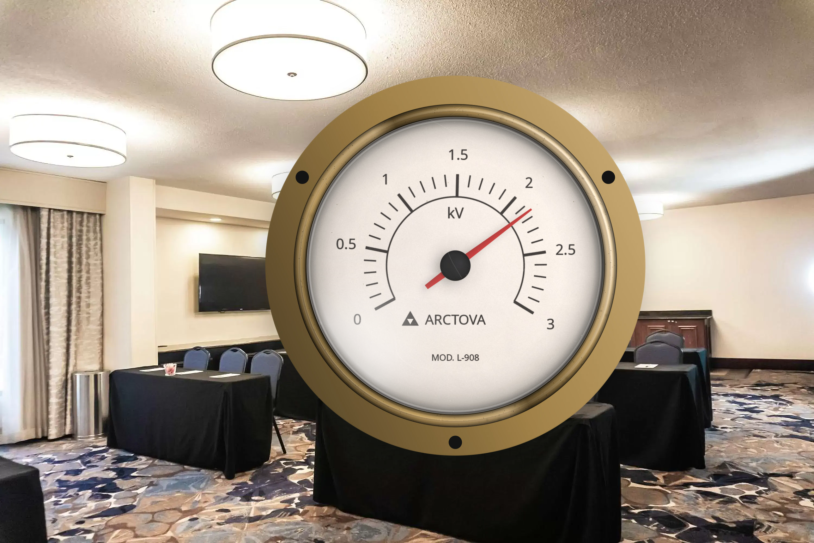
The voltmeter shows 2.15 kV
